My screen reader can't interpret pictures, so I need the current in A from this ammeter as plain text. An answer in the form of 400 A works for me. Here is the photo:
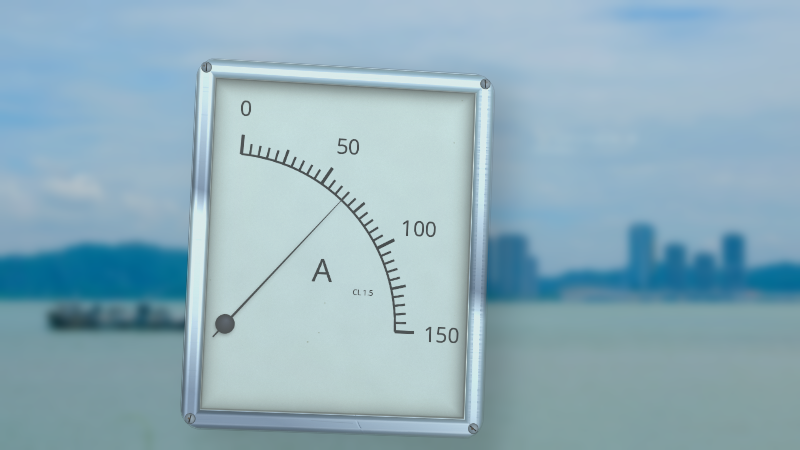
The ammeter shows 65 A
